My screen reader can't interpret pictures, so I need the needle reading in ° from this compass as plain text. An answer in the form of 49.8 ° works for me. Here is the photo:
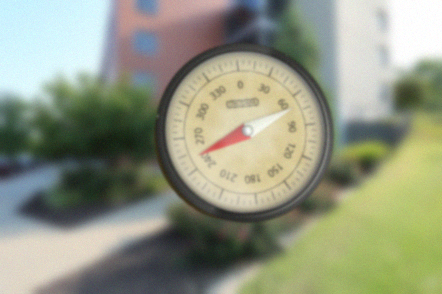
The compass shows 250 °
